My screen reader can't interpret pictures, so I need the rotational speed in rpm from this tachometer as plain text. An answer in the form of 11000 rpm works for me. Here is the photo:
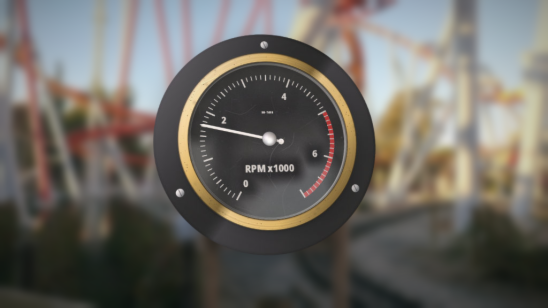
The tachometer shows 1700 rpm
